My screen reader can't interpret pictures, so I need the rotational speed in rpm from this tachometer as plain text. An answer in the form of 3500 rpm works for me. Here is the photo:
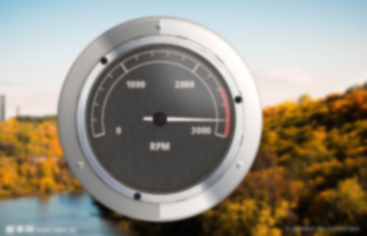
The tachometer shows 2800 rpm
